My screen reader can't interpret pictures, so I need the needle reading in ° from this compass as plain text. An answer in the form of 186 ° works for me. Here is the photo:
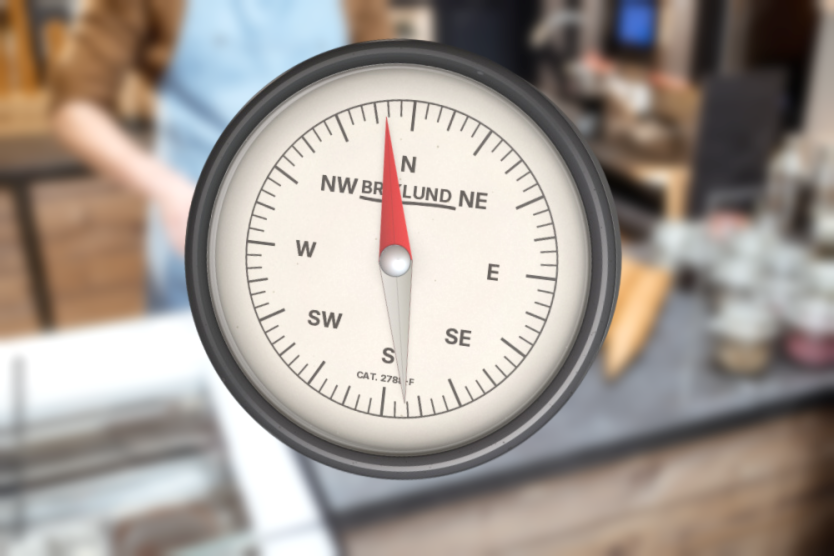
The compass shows 350 °
